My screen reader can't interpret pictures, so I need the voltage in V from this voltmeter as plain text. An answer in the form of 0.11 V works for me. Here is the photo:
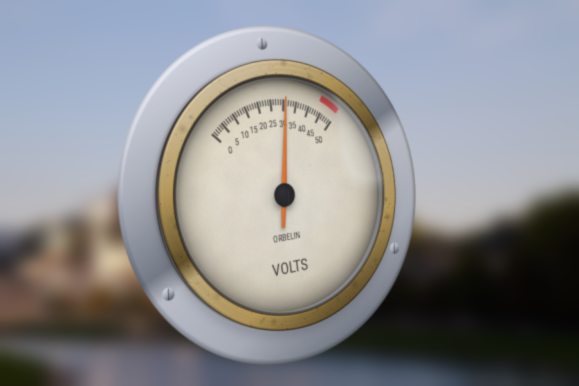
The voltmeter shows 30 V
